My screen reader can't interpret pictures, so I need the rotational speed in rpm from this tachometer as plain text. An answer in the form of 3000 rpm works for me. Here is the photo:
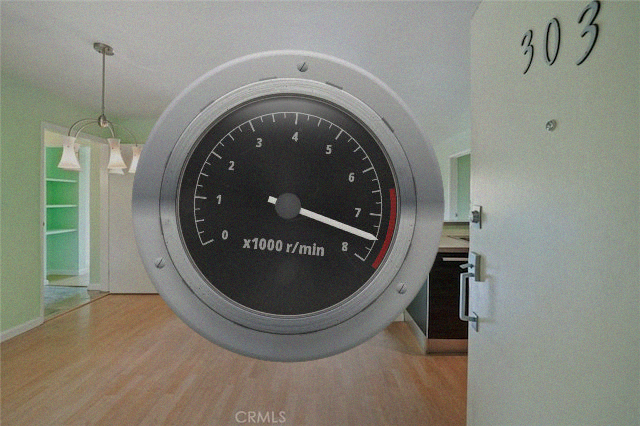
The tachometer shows 7500 rpm
